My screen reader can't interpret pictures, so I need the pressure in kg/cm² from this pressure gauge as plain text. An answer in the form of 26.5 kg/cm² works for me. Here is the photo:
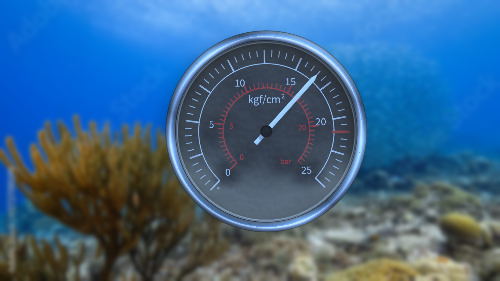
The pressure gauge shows 16.5 kg/cm²
